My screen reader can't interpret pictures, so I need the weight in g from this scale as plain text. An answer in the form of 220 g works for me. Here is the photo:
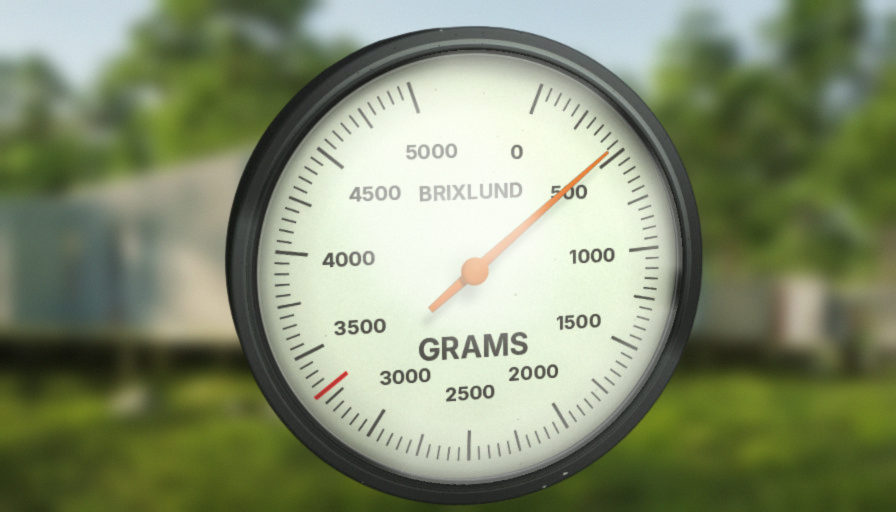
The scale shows 450 g
